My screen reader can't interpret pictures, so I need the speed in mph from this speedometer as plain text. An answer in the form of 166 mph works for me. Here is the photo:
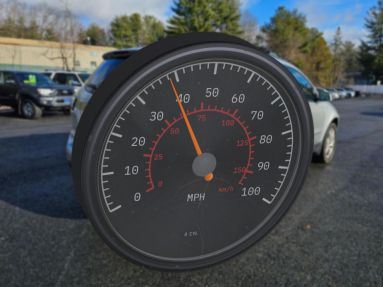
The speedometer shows 38 mph
